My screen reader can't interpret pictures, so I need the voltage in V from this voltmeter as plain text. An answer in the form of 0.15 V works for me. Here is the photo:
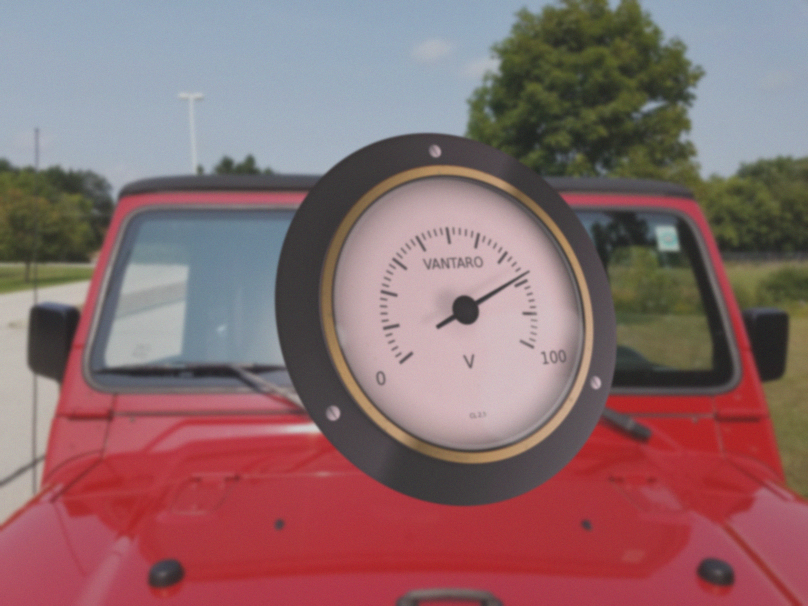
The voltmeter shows 78 V
